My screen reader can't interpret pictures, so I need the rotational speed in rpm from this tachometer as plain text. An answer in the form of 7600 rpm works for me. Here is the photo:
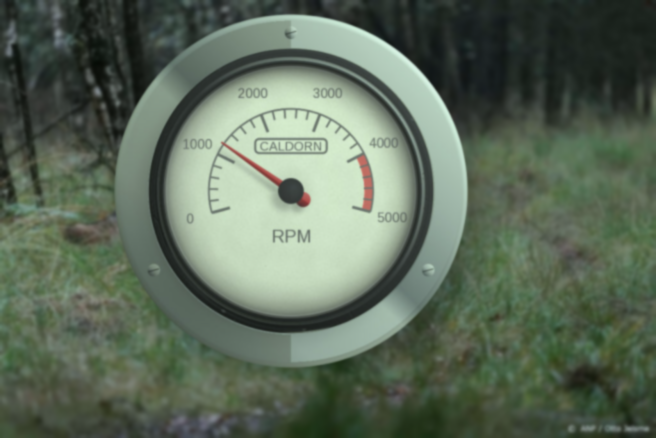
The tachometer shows 1200 rpm
